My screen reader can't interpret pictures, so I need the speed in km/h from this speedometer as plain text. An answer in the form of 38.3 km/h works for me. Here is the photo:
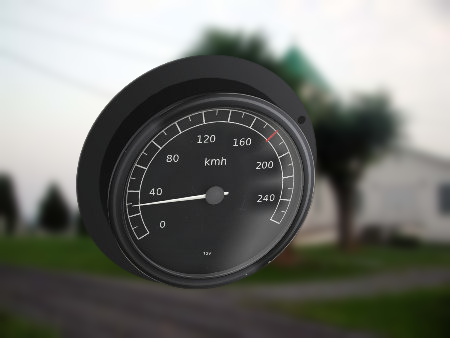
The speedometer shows 30 km/h
